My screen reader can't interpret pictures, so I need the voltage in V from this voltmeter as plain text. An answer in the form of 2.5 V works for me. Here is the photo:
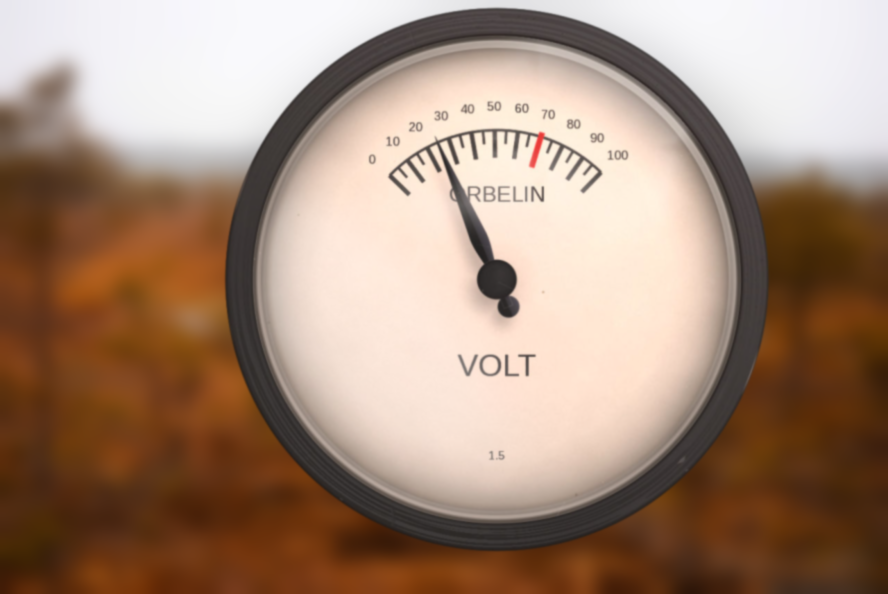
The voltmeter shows 25 V
